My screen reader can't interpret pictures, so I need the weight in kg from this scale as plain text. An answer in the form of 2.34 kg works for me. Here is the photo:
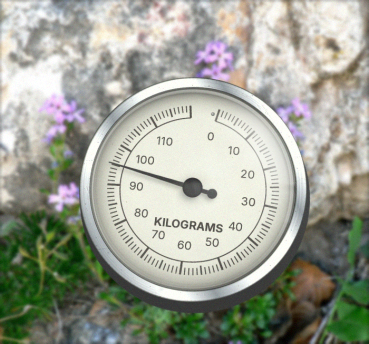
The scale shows 95 kg
